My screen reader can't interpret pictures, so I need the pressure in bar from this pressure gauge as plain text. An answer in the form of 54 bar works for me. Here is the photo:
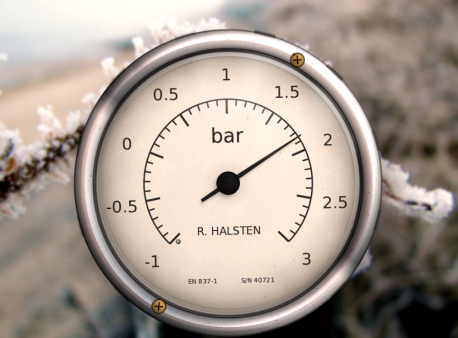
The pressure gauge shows 1.85 bar
